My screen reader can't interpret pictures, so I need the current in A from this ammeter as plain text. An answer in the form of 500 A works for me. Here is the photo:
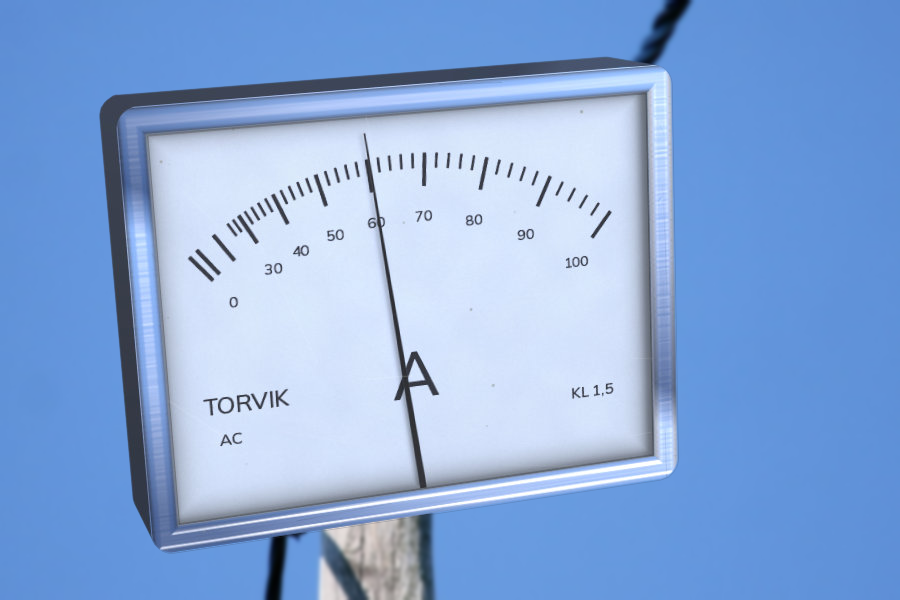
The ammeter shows 60 A
